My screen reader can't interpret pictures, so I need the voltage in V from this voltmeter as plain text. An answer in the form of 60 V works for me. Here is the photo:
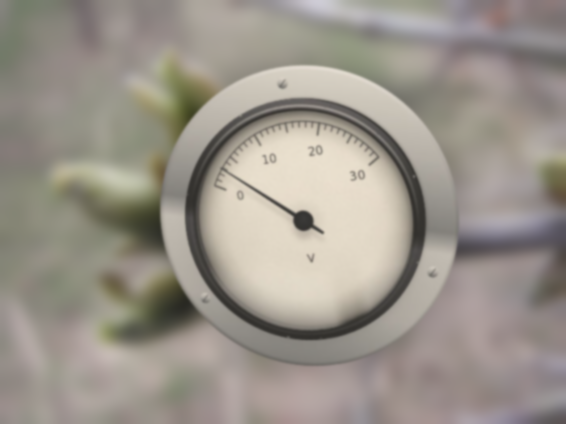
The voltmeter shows 3 V
